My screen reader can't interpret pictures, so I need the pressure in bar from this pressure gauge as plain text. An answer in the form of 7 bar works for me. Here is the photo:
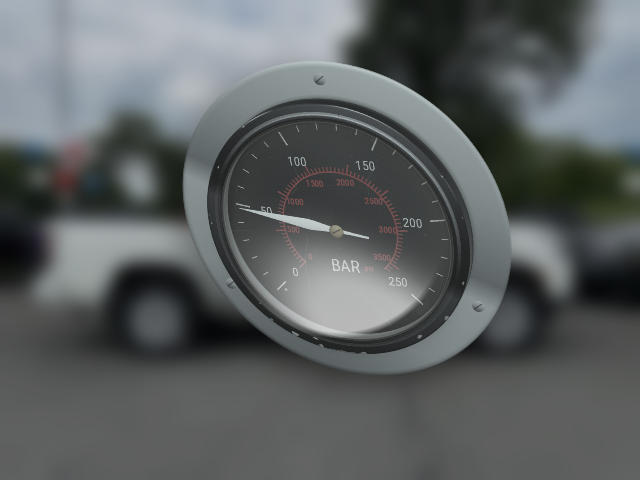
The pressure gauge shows 50 bar
